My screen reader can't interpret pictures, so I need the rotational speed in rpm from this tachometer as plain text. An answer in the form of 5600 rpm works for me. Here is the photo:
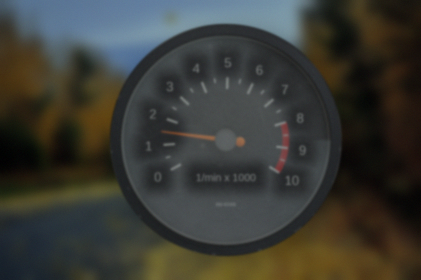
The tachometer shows 1500 rpm
